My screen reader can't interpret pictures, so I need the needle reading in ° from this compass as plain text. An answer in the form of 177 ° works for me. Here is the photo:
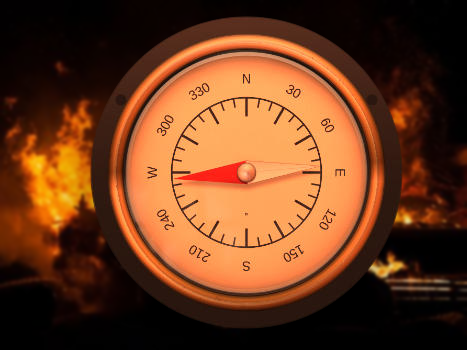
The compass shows 265 °
